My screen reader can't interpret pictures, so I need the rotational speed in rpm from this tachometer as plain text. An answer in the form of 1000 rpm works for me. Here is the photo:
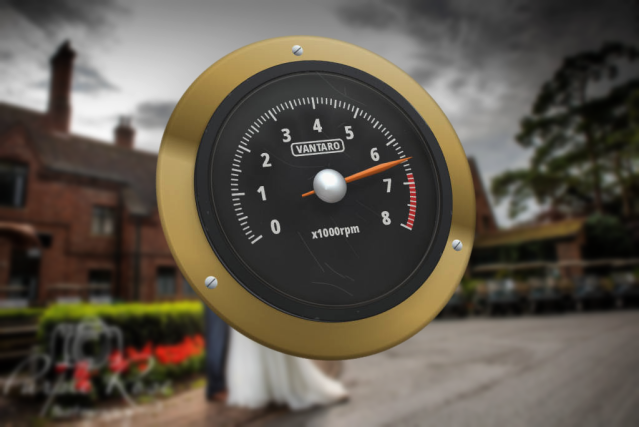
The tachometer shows 6500 rpm
